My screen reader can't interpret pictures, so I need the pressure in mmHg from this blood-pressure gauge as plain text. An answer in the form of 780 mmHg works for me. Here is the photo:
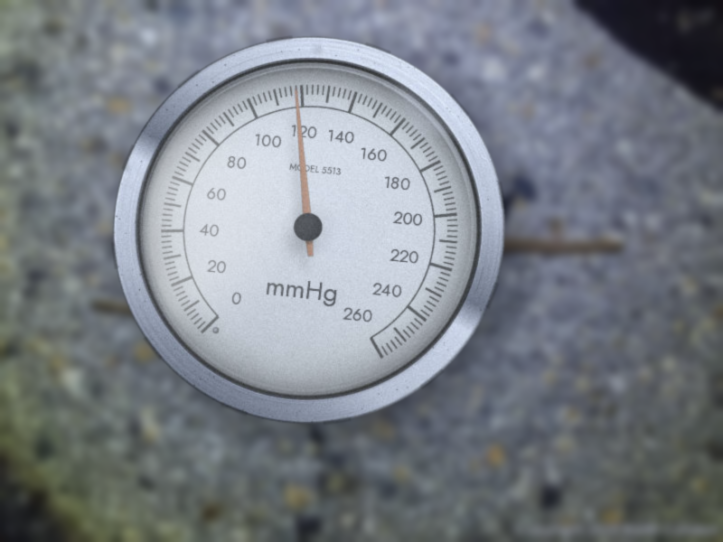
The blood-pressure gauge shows 118 mmHg
